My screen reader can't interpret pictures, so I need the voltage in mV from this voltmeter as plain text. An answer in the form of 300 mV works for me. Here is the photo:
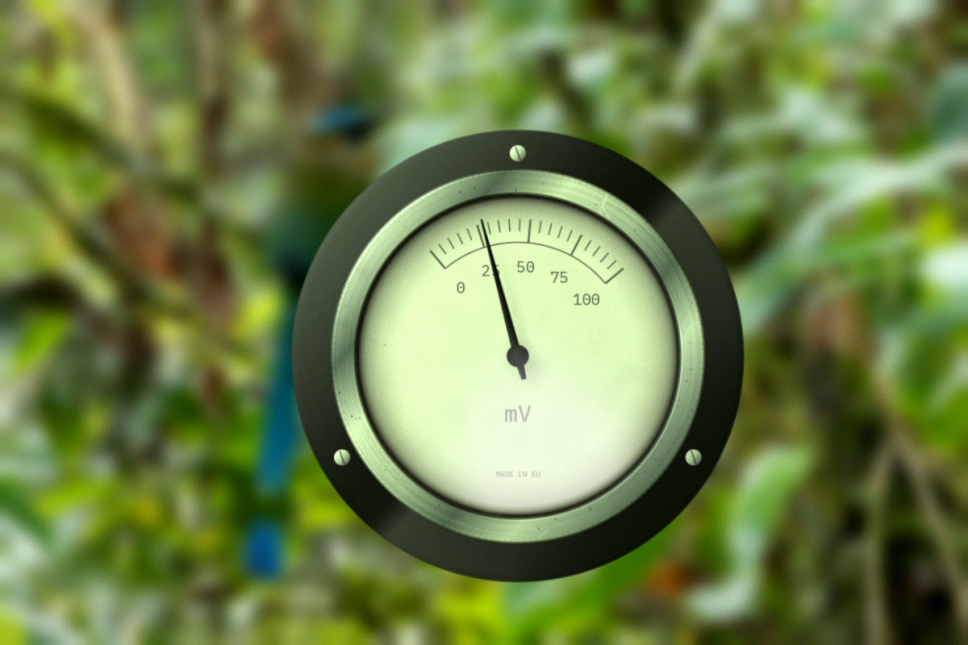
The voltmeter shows 27.5 mV
